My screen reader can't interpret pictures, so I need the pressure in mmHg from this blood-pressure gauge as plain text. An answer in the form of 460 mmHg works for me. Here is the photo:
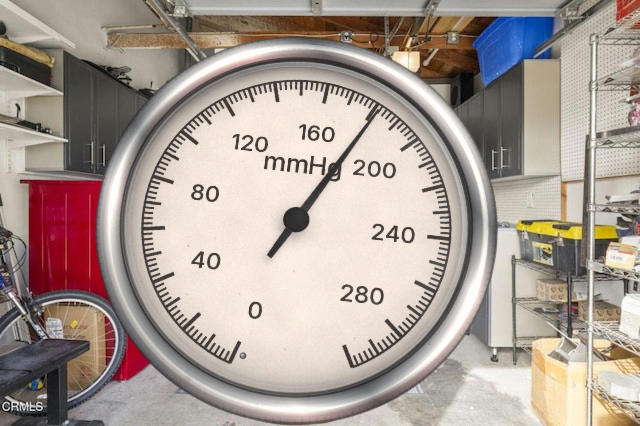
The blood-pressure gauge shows 182 mmHg
